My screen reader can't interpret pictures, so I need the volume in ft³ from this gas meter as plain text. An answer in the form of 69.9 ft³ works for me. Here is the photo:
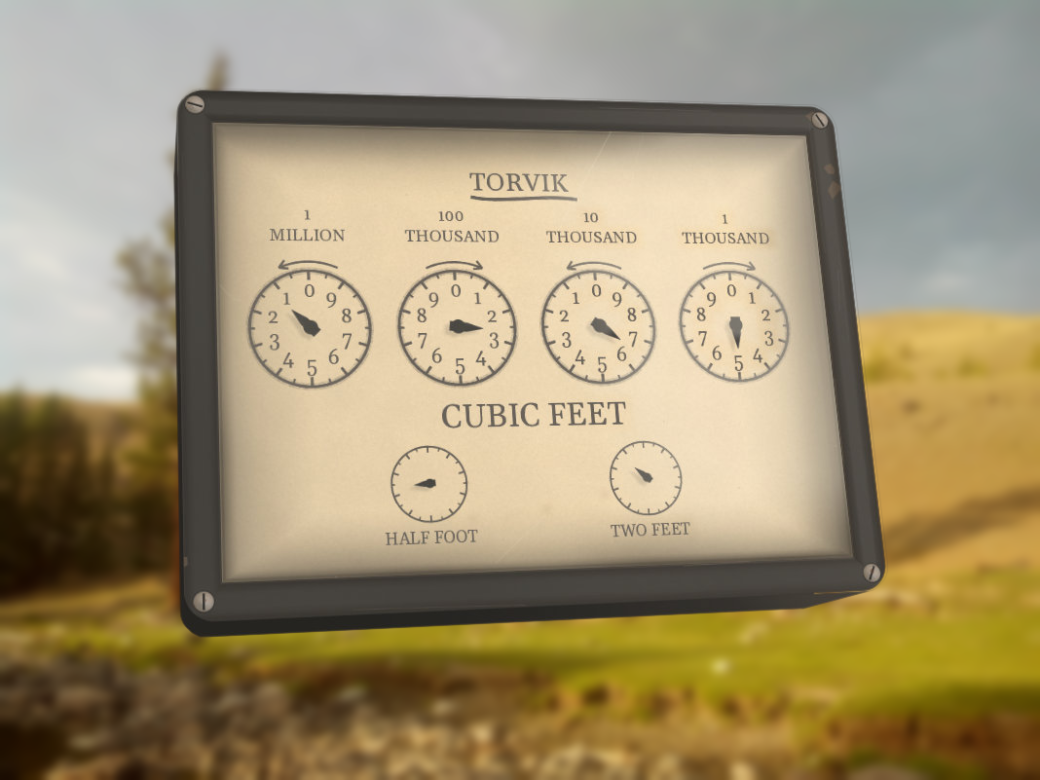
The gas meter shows 126500 ft³
